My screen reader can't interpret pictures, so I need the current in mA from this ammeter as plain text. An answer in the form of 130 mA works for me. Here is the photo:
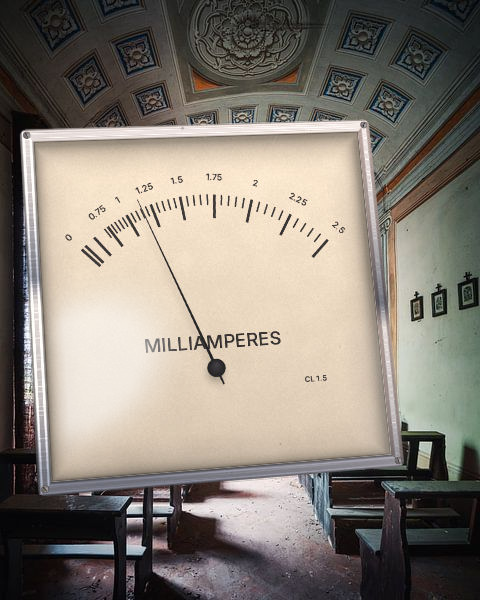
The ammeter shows 1.15 mA
